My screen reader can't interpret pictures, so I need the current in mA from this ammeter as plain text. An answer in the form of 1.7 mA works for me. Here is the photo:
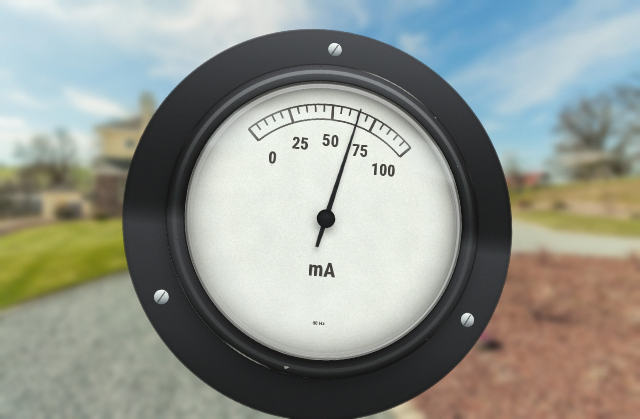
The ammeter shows 65 mA
